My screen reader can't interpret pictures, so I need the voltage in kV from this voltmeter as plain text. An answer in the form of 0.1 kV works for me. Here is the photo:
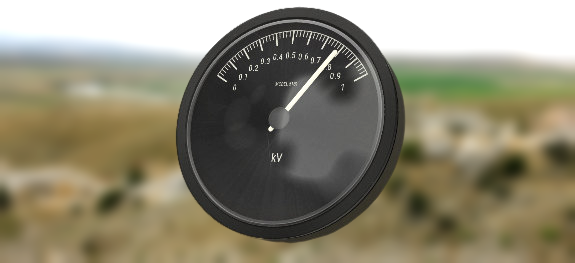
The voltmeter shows 0.8 kV
